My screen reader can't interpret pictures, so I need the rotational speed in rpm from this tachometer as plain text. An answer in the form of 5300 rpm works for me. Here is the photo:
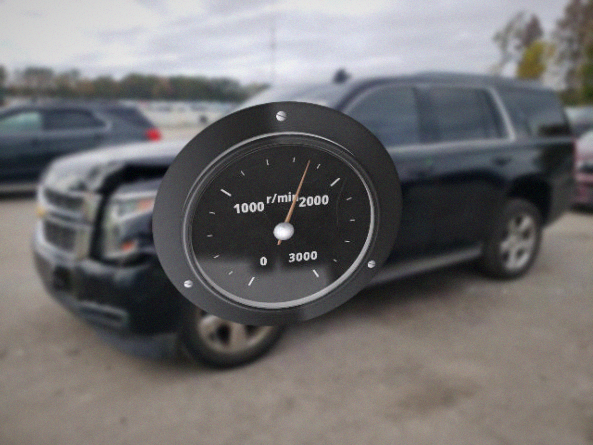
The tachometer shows 1700 rpm
